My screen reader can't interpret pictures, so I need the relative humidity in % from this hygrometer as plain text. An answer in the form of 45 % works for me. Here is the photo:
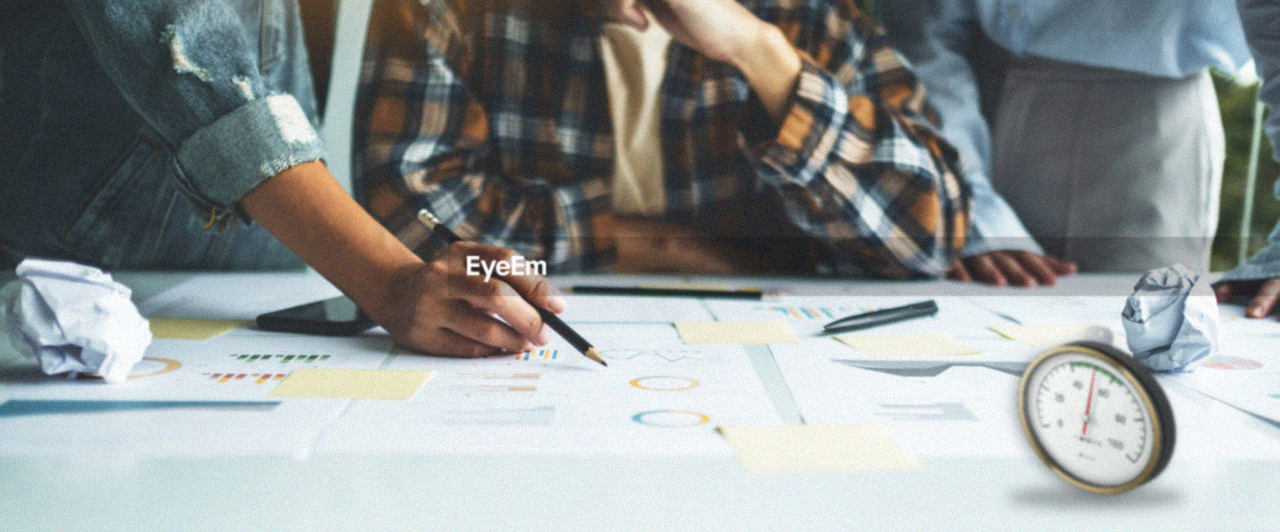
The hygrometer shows 52 %
